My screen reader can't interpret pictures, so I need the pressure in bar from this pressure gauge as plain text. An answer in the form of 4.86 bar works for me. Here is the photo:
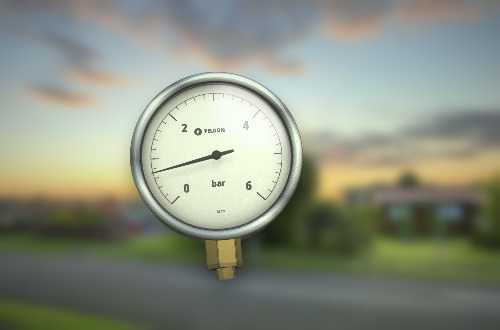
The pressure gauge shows 0.7 bar
